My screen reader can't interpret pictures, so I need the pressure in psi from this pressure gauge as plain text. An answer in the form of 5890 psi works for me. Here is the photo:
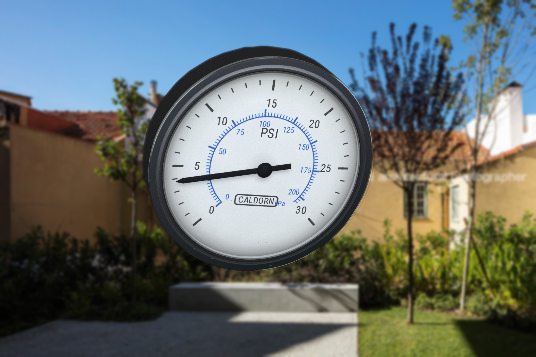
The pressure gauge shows 4 psi
